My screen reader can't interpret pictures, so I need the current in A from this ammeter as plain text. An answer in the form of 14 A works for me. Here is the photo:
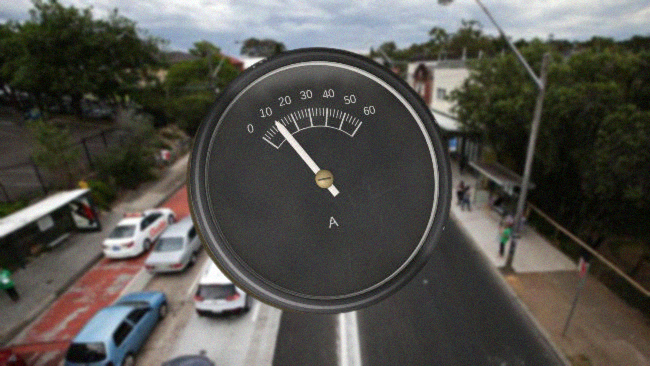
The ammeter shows 10 A
